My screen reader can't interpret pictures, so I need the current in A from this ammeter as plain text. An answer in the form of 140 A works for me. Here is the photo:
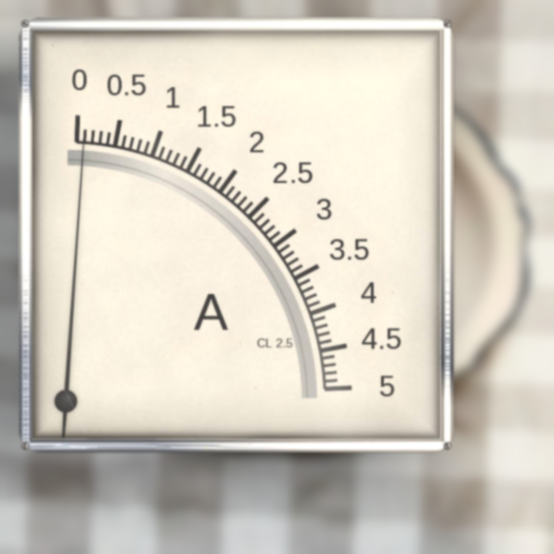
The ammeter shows 0.1 A
